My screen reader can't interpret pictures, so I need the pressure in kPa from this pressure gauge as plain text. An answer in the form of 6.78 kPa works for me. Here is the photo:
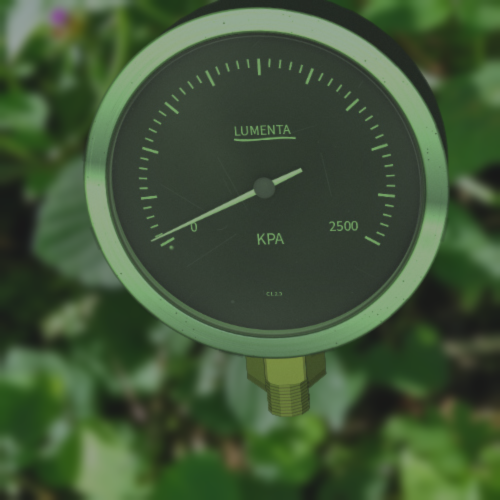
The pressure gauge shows 50 kPa
